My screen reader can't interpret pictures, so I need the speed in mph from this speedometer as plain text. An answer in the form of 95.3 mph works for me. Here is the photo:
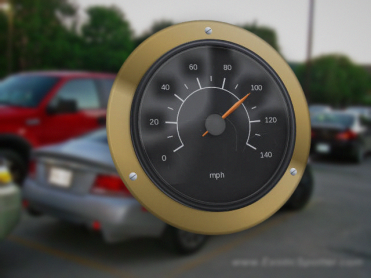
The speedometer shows 100 mph
